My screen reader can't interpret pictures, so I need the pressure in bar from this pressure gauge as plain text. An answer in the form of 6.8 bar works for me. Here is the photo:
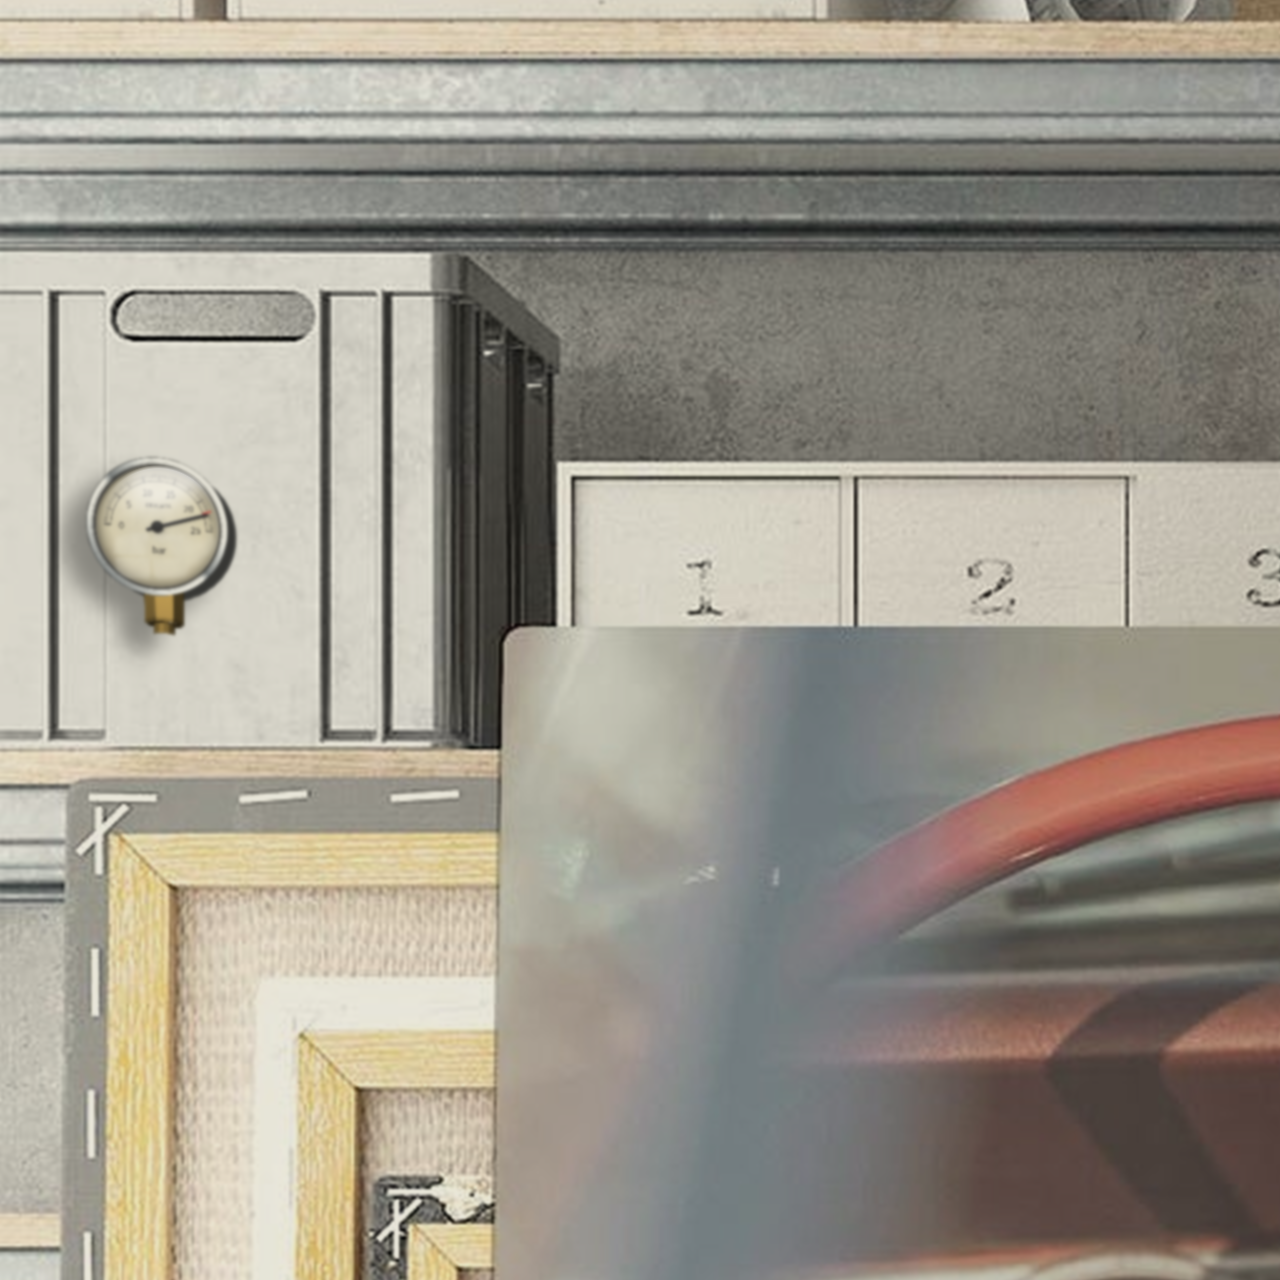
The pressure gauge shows 22.5 bar
